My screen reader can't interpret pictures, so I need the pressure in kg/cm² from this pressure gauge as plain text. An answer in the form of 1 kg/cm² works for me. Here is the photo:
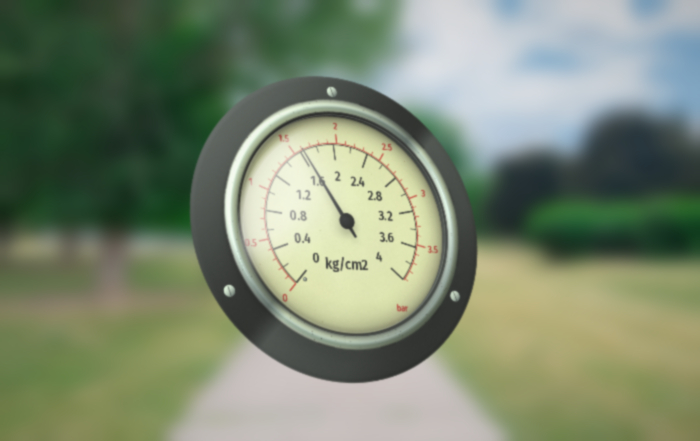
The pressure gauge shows 1.6 kg/cm²
